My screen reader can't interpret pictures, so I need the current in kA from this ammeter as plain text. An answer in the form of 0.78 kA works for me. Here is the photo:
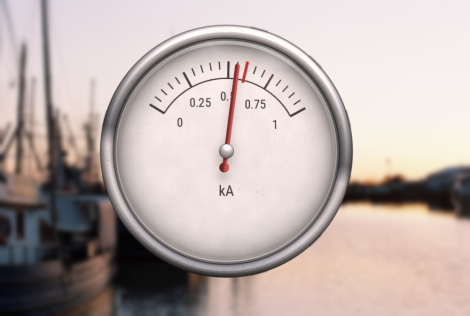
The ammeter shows 0.55 kA
